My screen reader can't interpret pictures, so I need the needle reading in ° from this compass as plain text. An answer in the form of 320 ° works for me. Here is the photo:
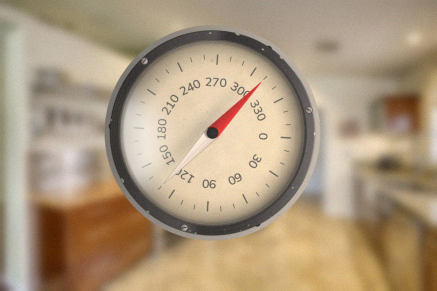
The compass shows 310 °
